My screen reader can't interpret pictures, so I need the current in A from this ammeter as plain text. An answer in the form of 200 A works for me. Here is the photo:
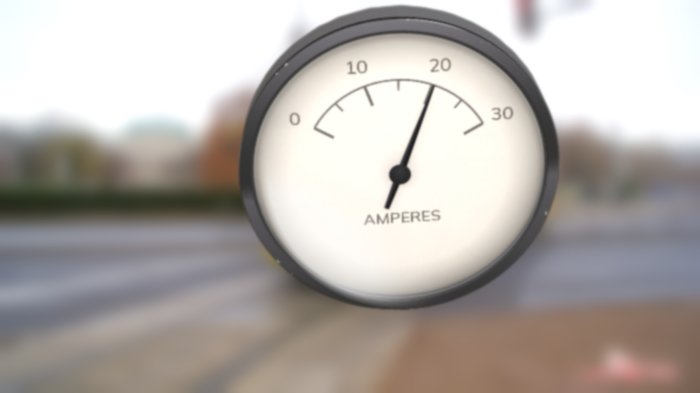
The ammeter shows 20 A
